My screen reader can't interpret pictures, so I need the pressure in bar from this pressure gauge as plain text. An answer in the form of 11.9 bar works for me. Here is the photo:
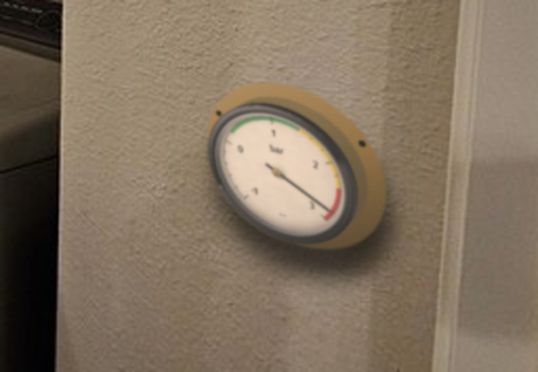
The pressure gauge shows 2.8 bar
